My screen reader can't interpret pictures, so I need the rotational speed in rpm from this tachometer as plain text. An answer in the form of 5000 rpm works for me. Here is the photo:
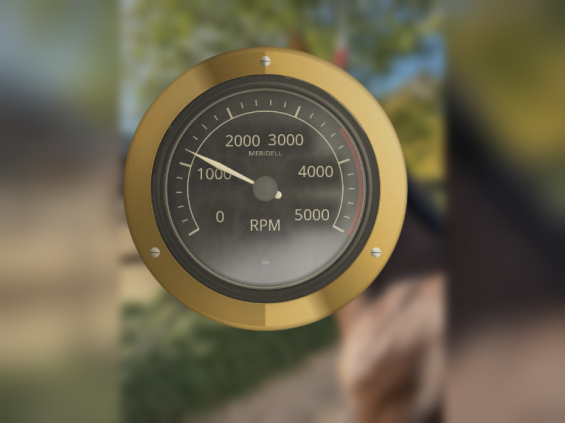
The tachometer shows 1200 rpm
